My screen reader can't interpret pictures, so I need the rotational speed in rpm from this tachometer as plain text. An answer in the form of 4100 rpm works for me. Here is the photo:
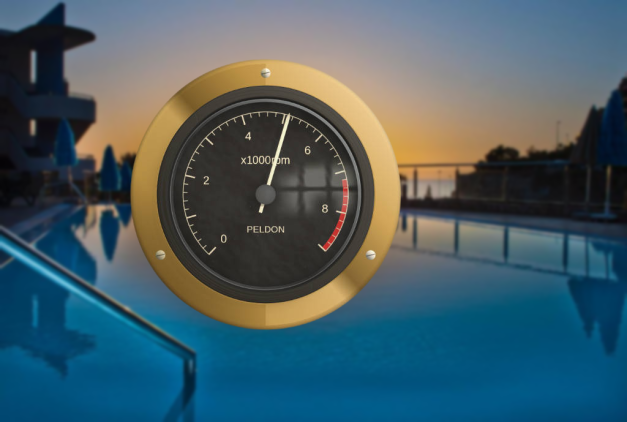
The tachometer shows 5100 rpm
